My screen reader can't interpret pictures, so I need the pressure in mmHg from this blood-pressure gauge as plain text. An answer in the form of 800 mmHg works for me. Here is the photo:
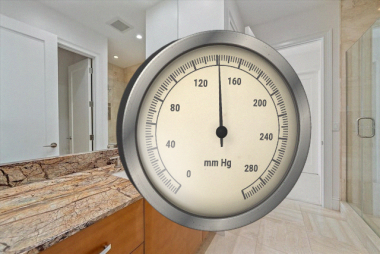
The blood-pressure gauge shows 140 mmHg
